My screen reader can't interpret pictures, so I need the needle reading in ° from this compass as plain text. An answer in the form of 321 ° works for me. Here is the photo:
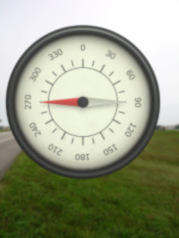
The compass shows 270 °
